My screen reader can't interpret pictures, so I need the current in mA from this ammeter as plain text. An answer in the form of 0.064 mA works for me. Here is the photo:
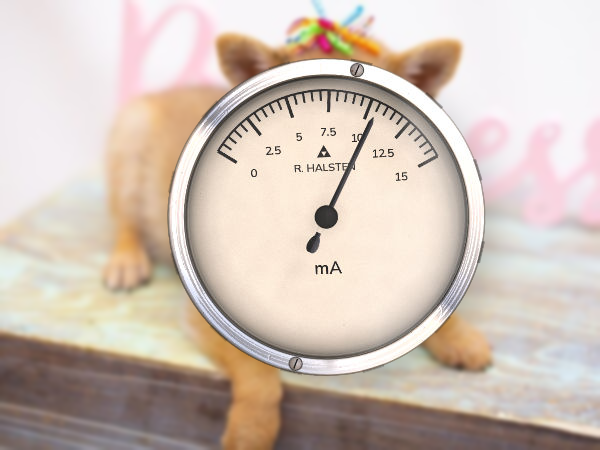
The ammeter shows 10.5 mA
